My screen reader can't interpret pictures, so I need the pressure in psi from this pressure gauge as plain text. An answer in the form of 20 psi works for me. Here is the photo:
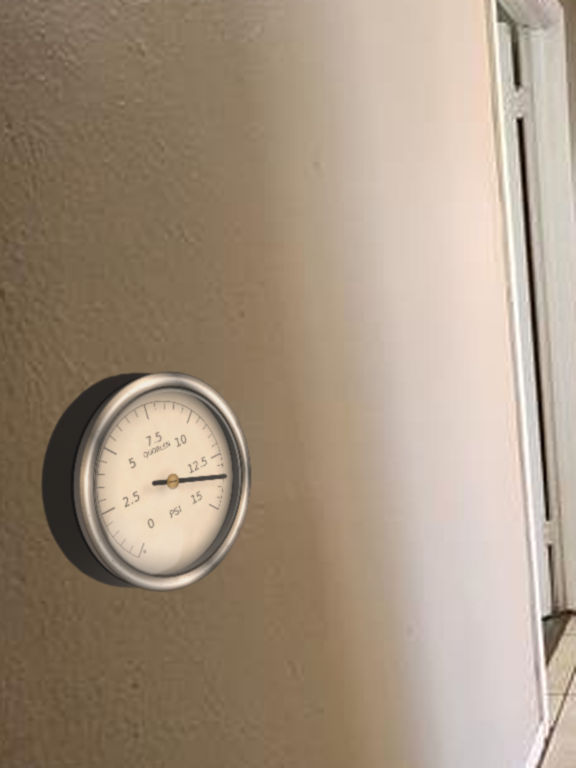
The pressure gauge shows 13.5 psi
